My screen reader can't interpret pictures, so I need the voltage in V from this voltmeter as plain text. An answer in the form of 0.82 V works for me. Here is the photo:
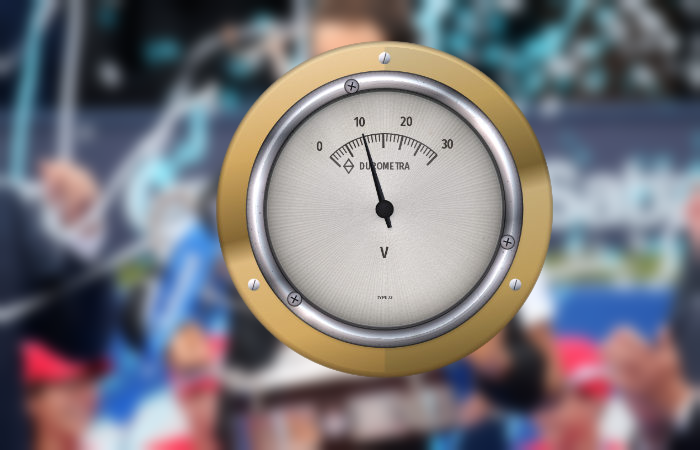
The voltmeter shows 10 V
